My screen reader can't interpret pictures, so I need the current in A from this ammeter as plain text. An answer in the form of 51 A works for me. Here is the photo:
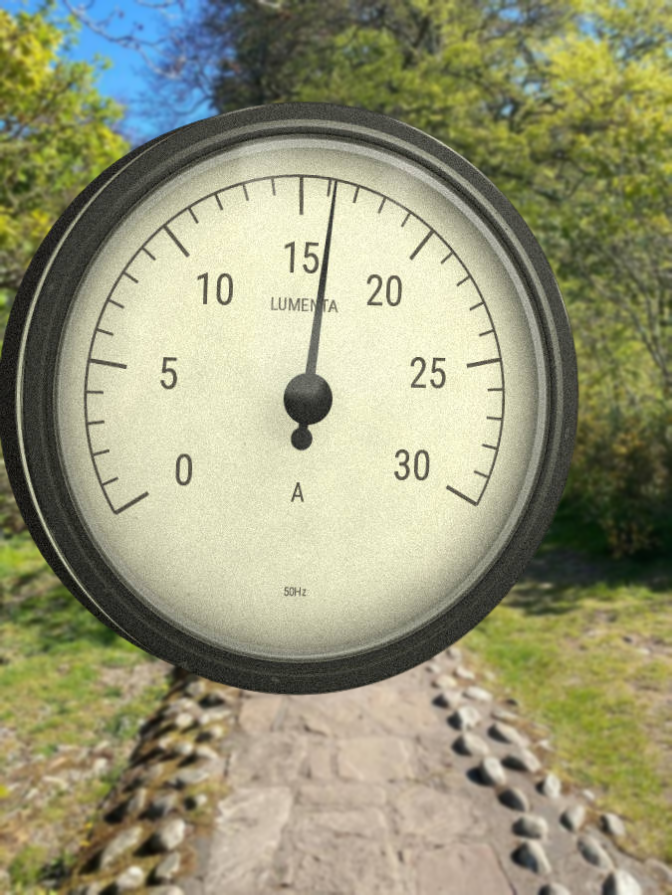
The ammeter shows 16 A
